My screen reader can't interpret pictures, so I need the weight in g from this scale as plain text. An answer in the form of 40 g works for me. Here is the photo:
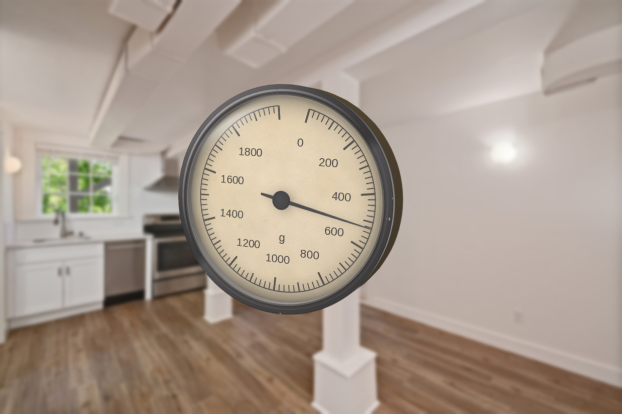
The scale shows 520 g
